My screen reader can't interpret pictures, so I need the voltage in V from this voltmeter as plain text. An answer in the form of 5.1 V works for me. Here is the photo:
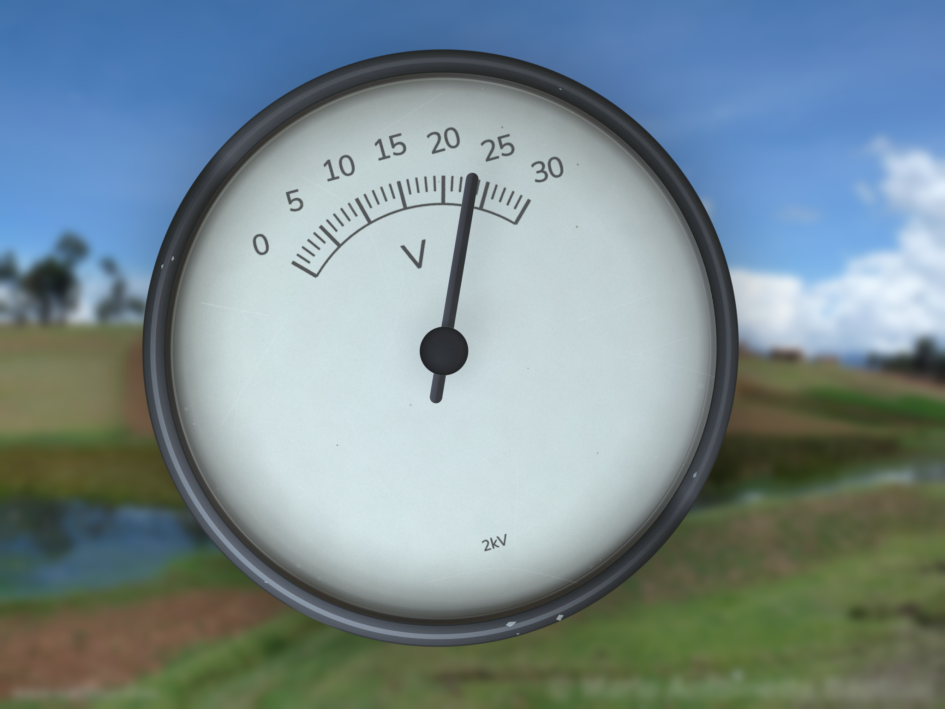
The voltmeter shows 23 V
